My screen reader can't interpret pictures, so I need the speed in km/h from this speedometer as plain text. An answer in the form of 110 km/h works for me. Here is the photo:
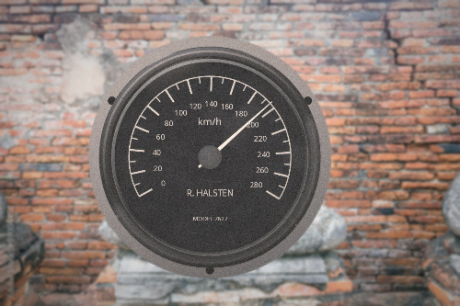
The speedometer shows 195 km/h
